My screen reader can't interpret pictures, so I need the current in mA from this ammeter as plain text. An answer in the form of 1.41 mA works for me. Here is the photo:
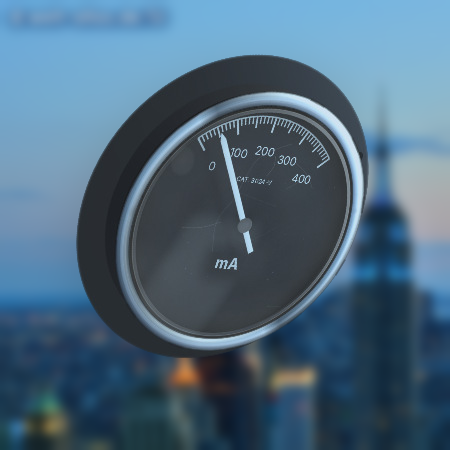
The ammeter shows 50 mA
